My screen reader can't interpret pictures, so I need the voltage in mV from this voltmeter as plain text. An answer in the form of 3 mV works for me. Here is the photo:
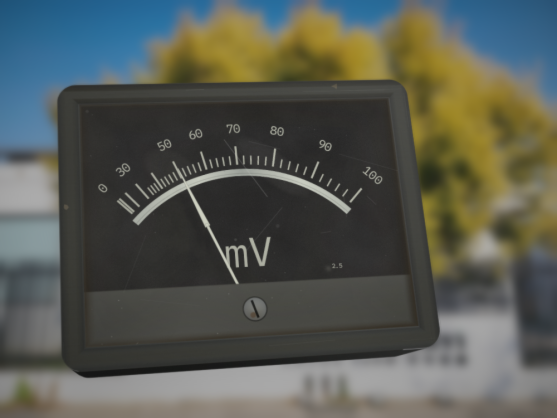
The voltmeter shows 50 mV
